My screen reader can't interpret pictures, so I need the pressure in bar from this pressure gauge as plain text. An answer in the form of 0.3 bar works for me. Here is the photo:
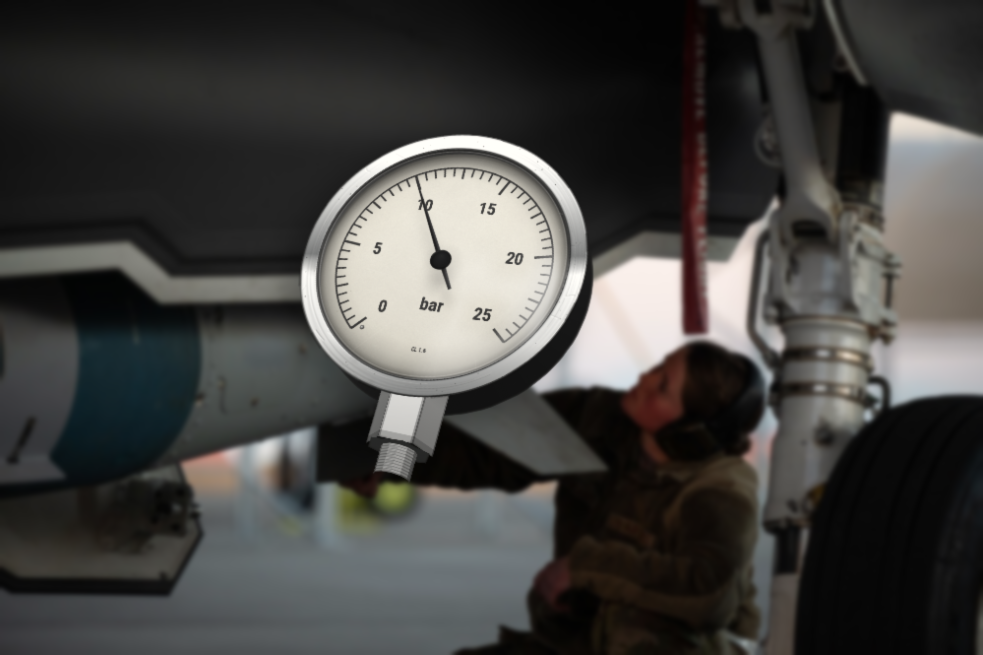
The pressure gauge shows 10 bar
